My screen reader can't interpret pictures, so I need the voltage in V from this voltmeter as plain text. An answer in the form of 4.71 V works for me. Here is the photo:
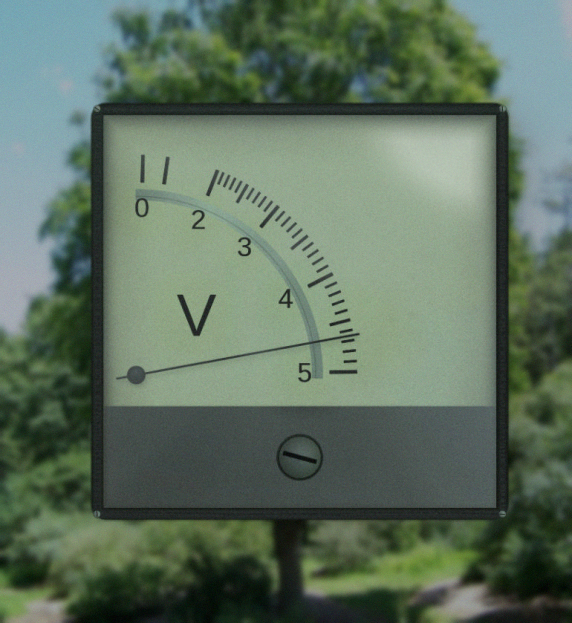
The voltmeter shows 4.65 V
